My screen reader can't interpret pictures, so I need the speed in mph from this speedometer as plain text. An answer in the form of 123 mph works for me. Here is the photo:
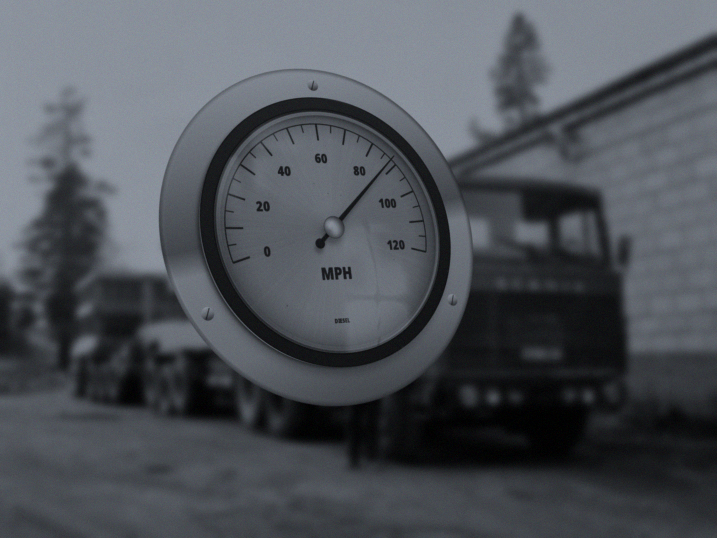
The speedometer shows 87.5 mph
